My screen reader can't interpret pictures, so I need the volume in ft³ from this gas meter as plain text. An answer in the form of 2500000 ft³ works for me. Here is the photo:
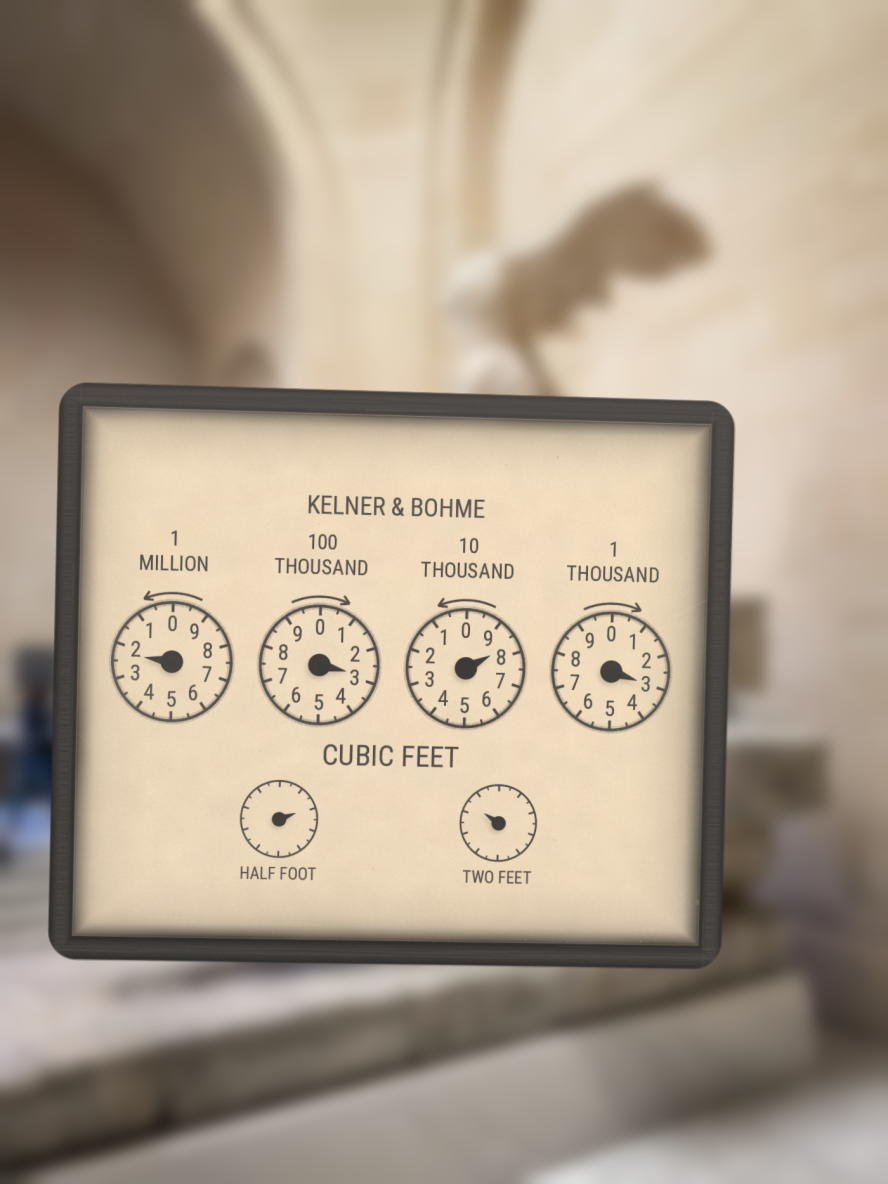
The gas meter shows 228300 ft³
